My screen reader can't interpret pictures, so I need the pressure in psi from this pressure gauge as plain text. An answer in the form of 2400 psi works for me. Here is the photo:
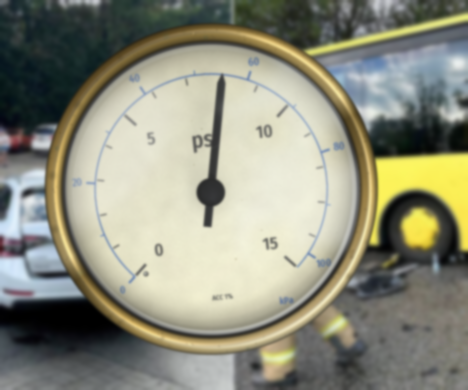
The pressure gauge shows 8 psi
